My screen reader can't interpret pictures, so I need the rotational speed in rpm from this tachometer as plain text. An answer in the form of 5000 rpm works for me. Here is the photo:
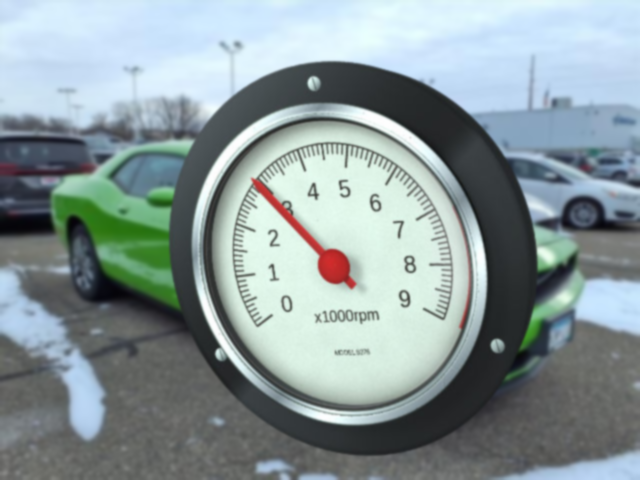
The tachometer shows 3000 rpm
